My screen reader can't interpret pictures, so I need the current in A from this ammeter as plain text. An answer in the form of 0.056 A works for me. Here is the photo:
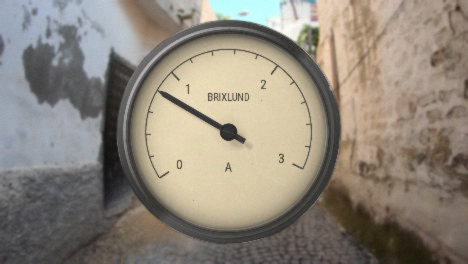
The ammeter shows 0.8 A
